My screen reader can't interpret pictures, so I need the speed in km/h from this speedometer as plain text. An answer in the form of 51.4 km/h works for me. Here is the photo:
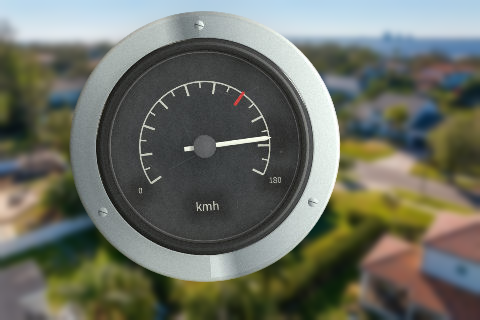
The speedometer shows 155 km/h
